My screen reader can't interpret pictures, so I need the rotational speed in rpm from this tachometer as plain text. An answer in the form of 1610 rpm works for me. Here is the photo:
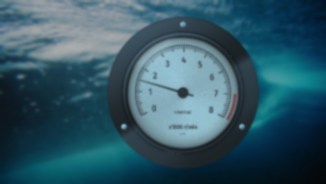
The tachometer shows 1500 rpm
